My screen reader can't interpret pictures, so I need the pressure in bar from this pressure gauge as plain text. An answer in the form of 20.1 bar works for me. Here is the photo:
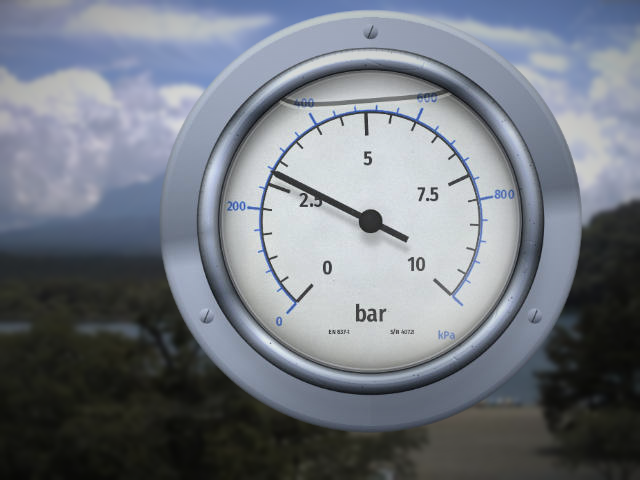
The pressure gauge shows 2.75 bar
